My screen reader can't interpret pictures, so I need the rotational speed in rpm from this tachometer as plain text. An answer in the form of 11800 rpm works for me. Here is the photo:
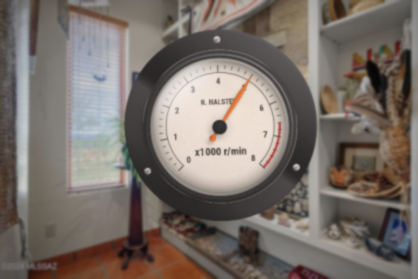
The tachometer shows 5000 rpm
